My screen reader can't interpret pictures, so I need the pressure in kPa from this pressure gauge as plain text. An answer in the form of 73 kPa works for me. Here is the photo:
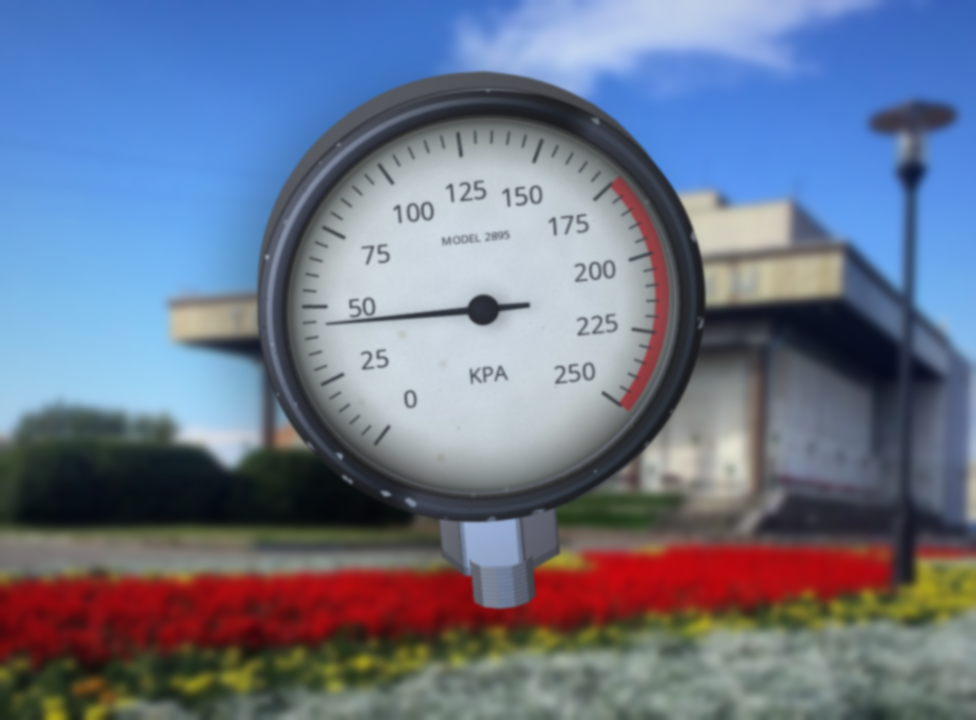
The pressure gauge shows 45 kPa
